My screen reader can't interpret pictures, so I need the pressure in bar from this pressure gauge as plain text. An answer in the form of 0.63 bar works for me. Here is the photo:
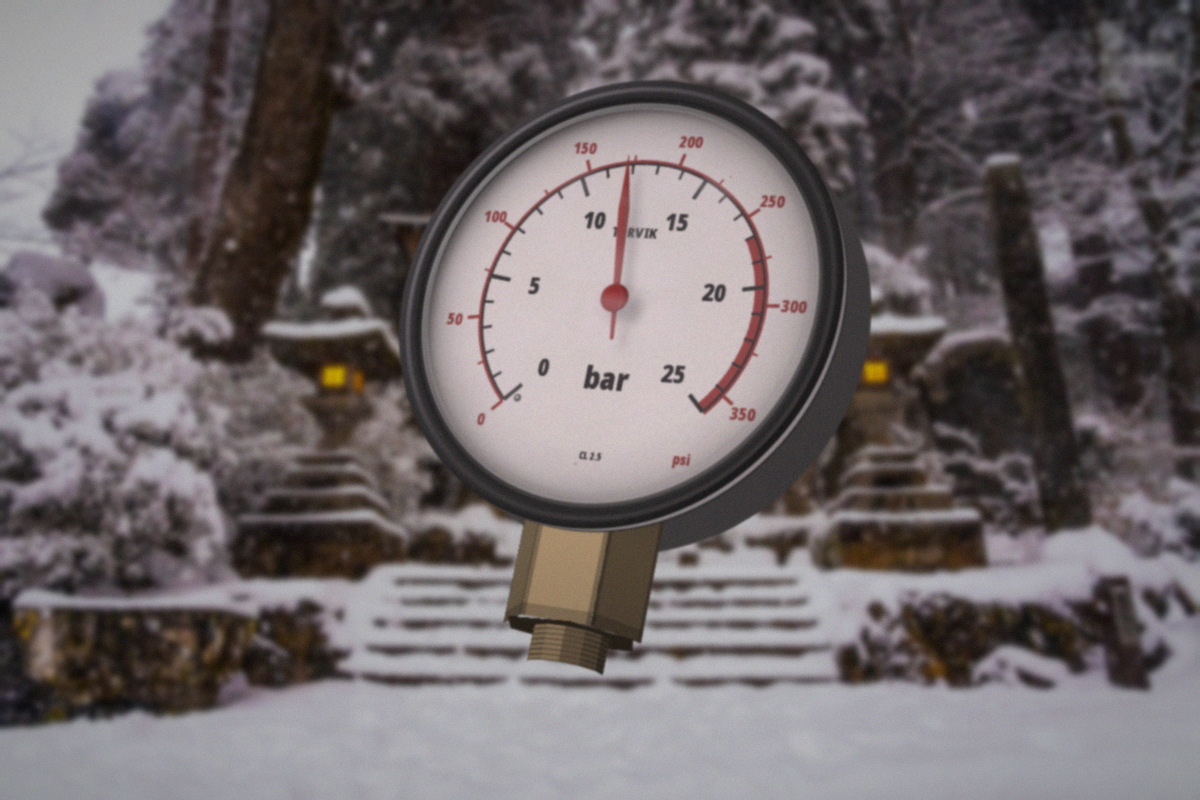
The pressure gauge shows 12 bar
